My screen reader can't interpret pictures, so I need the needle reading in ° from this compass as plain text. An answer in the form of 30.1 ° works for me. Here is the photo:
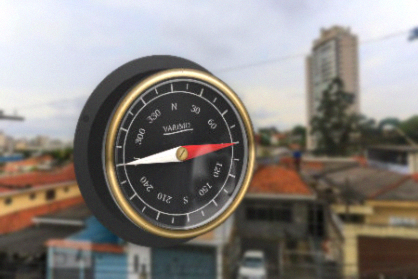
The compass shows 90 °
